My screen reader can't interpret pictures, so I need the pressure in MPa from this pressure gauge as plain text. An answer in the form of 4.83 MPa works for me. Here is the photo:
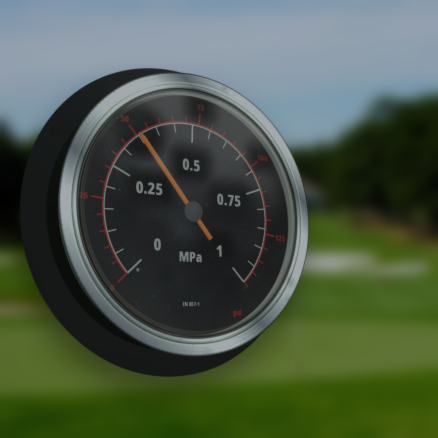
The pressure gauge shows 0.35 MPa
